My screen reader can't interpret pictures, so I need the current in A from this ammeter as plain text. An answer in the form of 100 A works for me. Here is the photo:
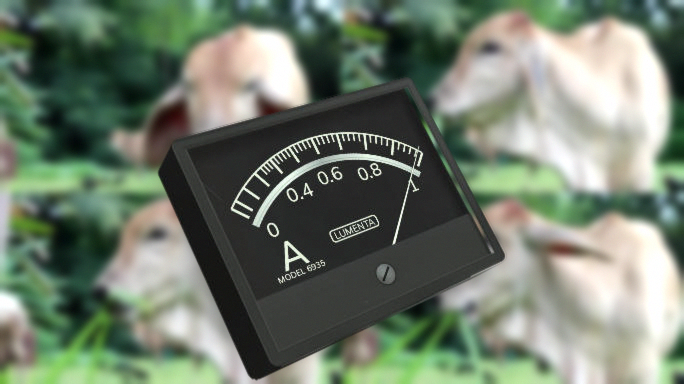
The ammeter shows 0.98 A
